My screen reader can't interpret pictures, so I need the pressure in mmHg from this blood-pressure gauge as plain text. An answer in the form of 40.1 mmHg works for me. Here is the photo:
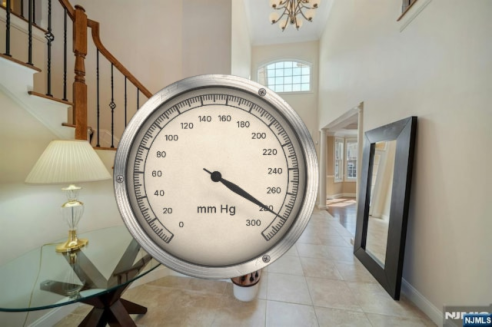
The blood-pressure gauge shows 280 mmHg
